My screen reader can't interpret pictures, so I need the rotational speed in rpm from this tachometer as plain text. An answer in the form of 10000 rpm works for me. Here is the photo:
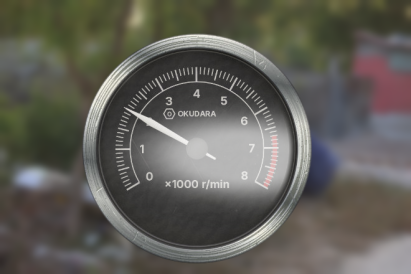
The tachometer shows 2000 rpm
